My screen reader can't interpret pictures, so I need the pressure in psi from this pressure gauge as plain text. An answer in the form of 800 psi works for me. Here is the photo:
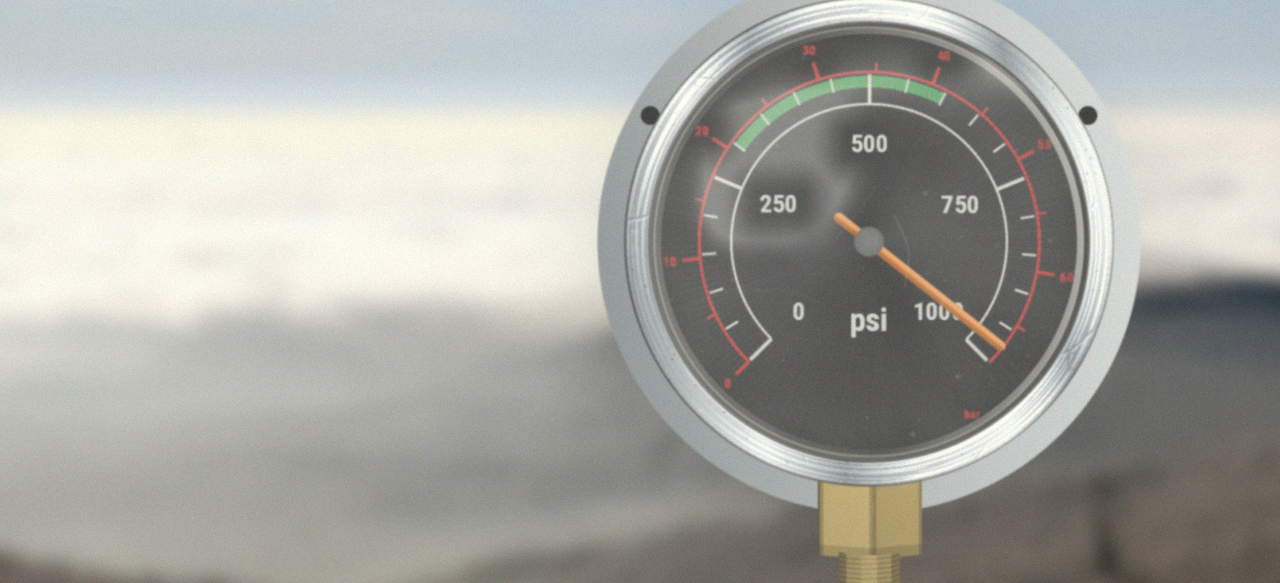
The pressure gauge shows 975 psi
